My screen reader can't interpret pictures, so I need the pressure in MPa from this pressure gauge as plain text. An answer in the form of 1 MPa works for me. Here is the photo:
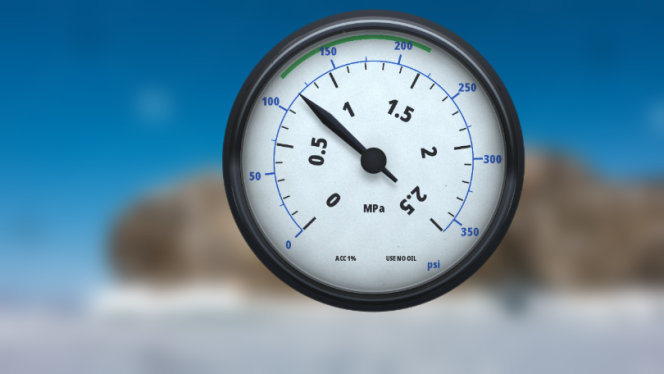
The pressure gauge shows 0.8 MPa
